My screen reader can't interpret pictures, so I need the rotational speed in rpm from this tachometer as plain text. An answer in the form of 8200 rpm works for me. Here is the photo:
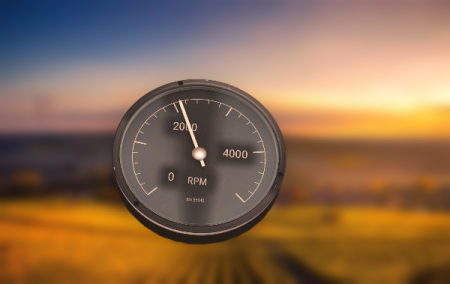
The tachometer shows 2100 rpm
